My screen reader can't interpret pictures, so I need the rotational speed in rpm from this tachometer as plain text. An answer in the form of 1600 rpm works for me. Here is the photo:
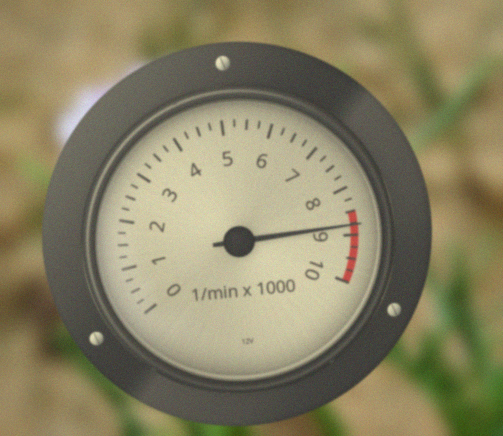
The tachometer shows 8750 rpm
